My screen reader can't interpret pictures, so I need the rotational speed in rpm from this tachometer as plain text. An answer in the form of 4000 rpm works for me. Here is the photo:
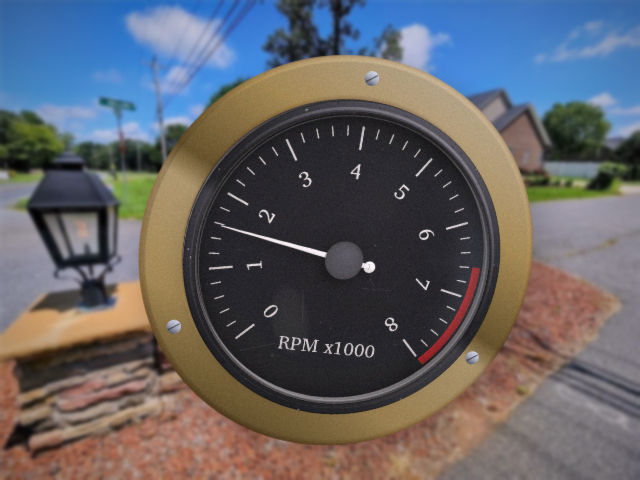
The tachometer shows 1600 rpm
